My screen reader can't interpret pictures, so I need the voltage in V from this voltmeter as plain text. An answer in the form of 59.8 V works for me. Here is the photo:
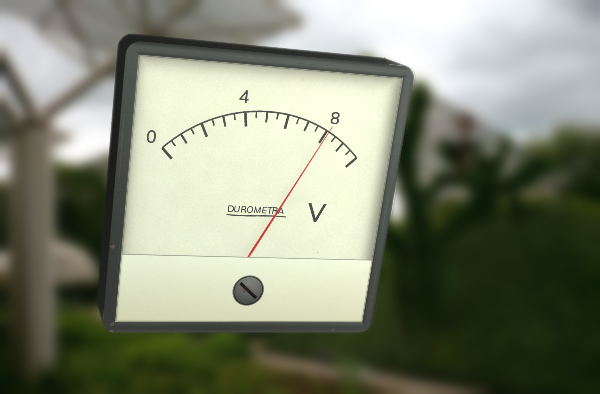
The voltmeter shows 8 V
